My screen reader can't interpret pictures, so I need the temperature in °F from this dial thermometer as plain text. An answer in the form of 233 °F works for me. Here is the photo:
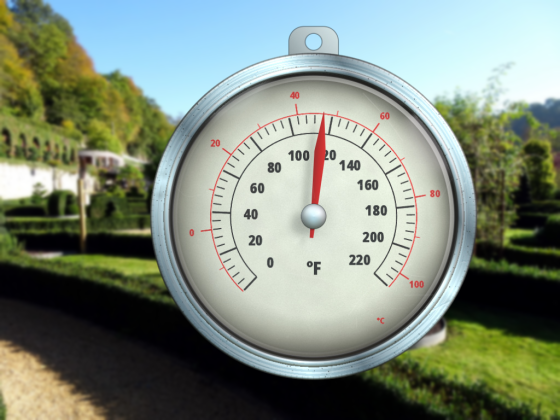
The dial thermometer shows 116 °F
